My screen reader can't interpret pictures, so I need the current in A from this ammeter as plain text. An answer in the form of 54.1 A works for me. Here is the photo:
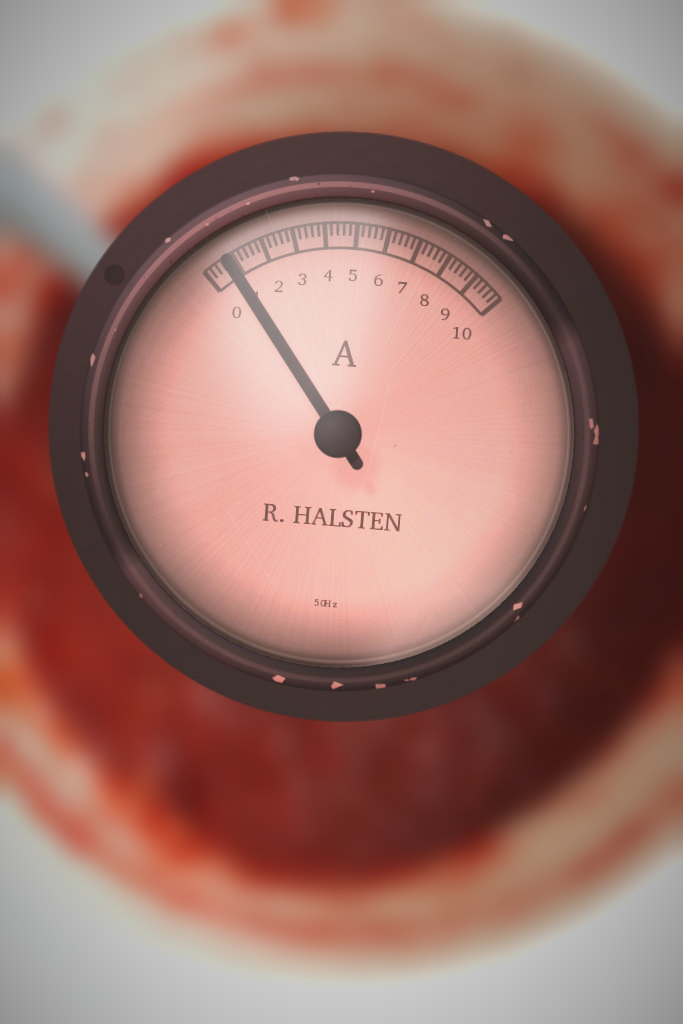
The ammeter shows 0.8 A
